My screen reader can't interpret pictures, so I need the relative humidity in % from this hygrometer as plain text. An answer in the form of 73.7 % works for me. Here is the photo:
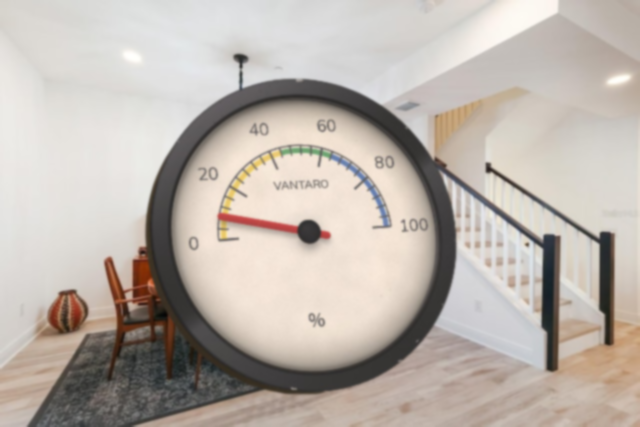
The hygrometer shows 8 %
